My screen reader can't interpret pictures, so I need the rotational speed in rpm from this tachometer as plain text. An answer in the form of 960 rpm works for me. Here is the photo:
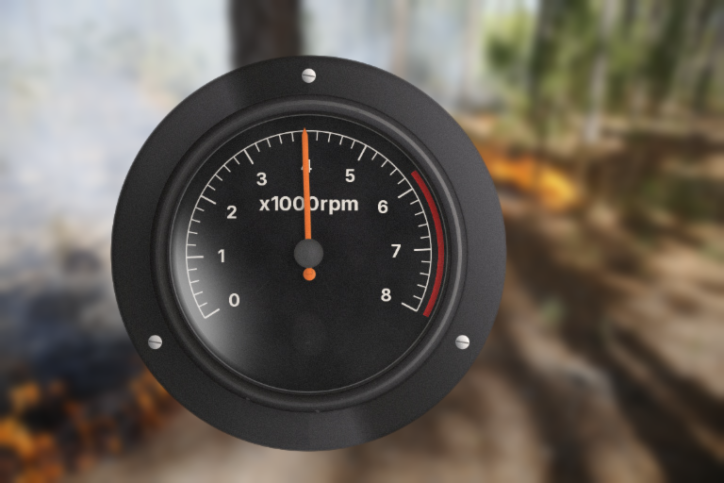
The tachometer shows 4000 rpm
